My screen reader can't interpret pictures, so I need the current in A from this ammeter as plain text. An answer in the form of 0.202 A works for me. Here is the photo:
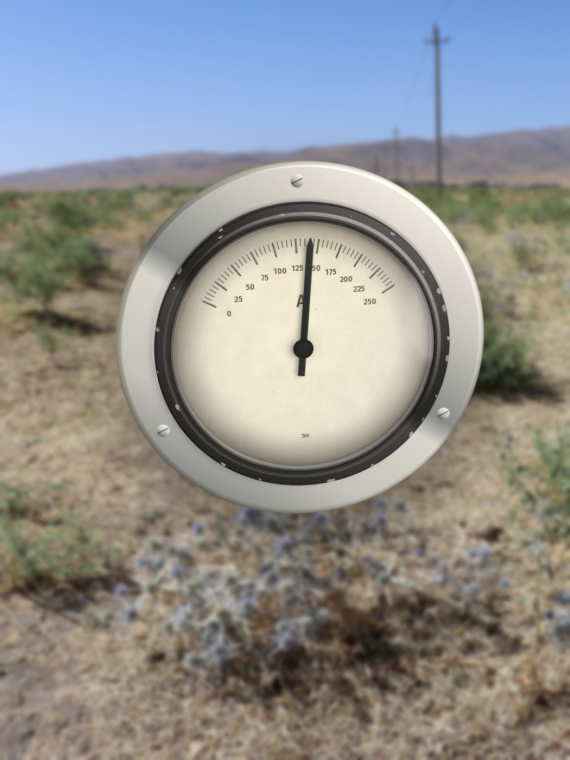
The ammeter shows 140 A
